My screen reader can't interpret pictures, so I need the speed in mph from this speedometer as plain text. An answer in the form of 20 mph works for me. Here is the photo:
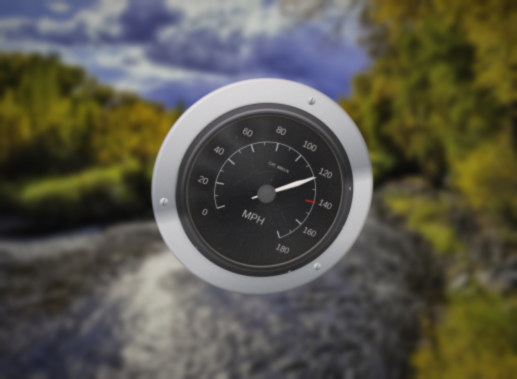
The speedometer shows 120 mph
